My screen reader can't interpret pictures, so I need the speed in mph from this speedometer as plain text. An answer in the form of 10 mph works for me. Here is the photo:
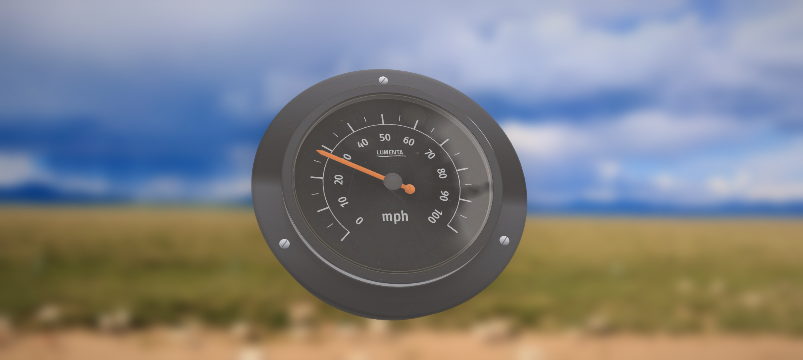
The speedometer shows 27.5 mph
